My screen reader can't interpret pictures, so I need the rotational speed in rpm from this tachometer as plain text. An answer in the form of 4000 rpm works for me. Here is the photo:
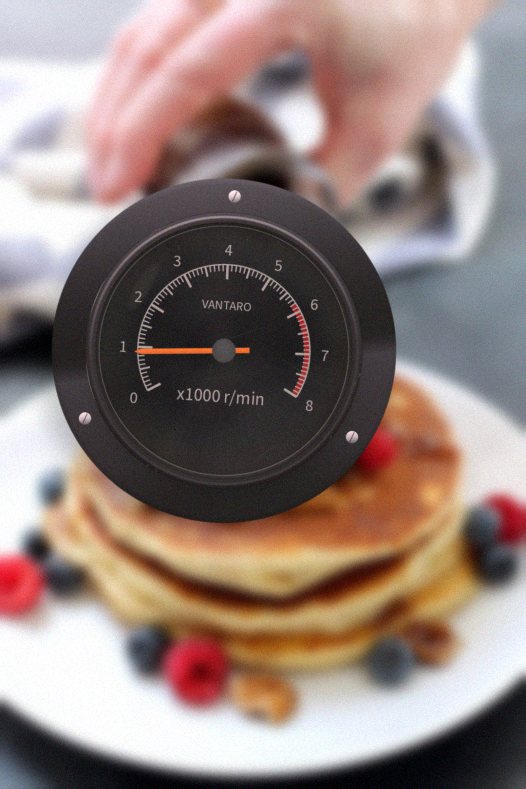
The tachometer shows 900 rpm
